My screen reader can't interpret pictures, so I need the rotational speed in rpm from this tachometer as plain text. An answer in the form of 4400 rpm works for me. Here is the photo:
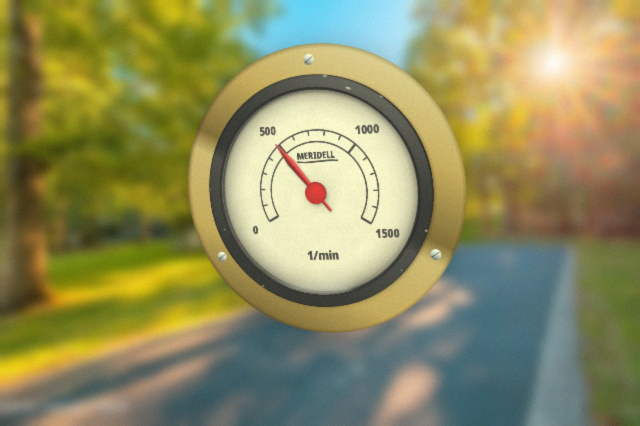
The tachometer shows 500 rpm
